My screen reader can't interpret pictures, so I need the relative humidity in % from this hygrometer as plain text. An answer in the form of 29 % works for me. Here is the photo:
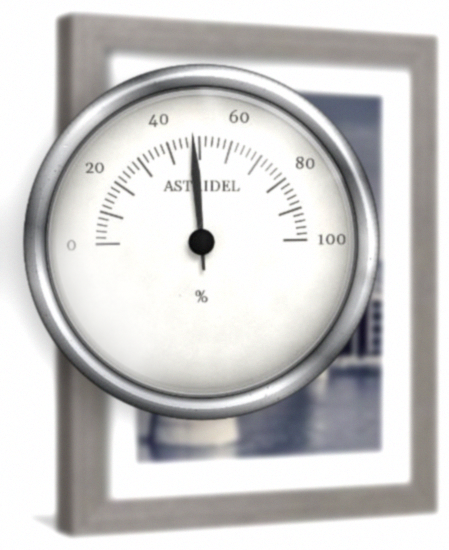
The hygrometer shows 48 %
